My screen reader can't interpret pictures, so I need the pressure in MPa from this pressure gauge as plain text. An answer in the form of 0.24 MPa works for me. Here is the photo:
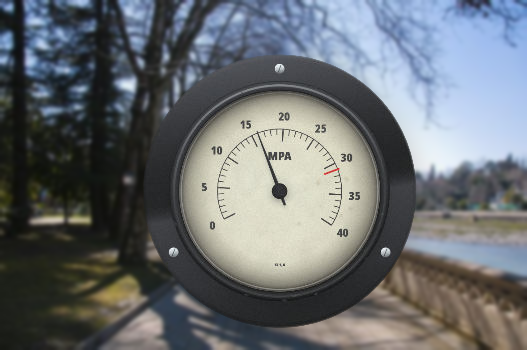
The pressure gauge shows 16 MPa
